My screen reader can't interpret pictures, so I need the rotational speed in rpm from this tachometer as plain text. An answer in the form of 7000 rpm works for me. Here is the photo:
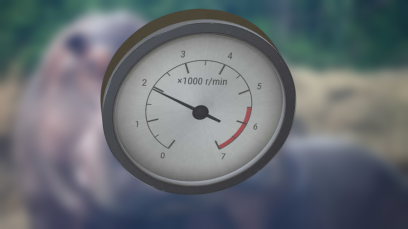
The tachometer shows 2000 rpm
